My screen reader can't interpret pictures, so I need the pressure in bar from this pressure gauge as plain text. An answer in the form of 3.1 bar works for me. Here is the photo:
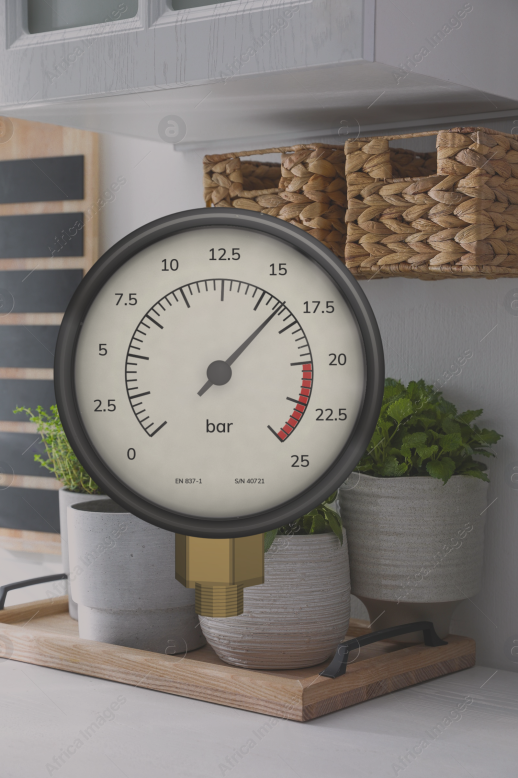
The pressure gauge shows 16.25 bar
